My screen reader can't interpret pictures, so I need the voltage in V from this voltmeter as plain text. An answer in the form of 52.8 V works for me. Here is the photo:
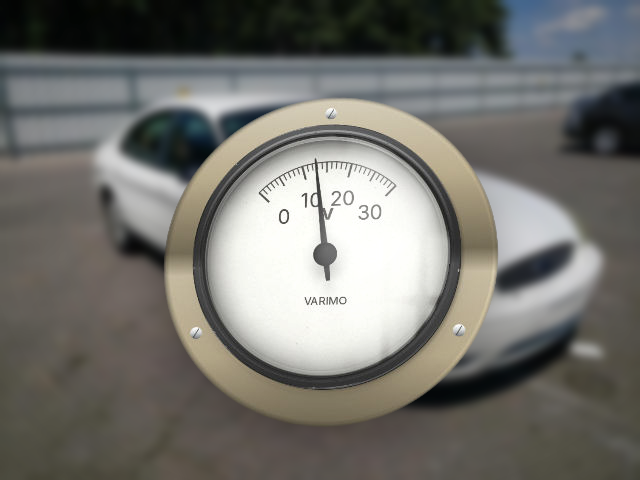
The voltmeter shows 13 V
